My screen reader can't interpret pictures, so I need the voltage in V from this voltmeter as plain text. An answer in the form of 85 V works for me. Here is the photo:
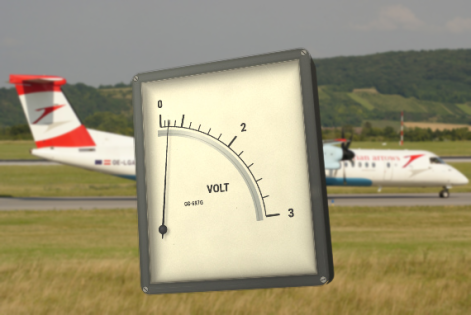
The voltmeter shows 0.6 V
